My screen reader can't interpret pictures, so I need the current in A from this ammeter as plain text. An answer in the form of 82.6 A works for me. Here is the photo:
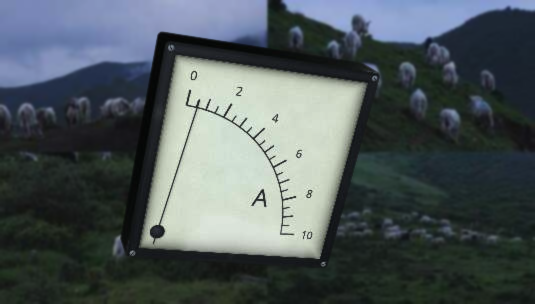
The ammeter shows 0.5 A
